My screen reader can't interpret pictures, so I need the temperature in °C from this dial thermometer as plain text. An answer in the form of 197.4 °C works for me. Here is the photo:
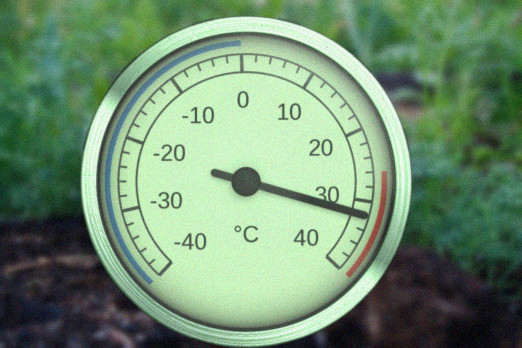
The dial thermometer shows 32 °C
